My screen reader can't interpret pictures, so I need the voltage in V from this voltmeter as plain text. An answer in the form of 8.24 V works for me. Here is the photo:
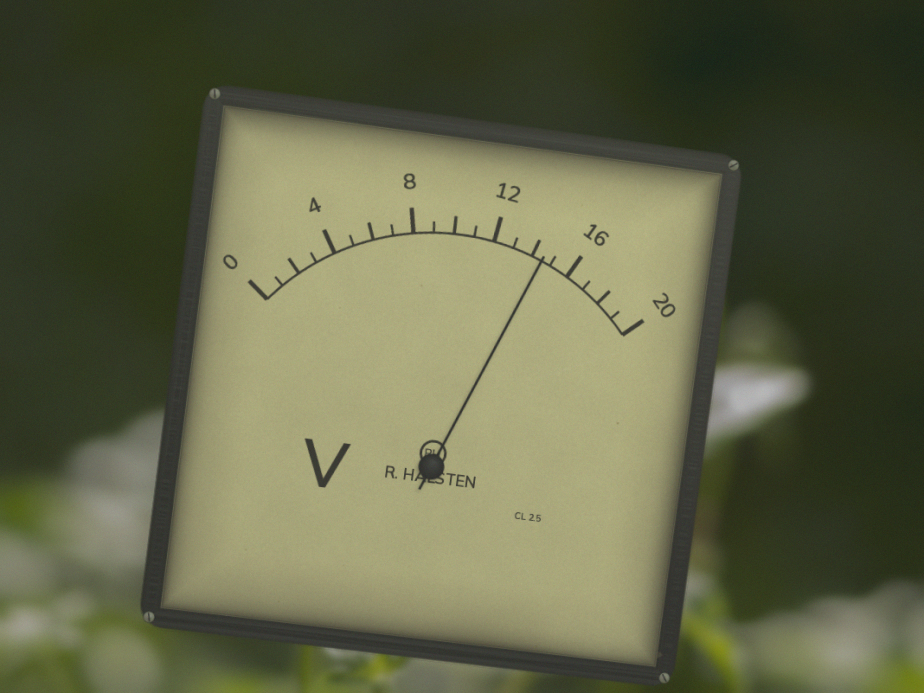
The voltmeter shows 14.5 V
